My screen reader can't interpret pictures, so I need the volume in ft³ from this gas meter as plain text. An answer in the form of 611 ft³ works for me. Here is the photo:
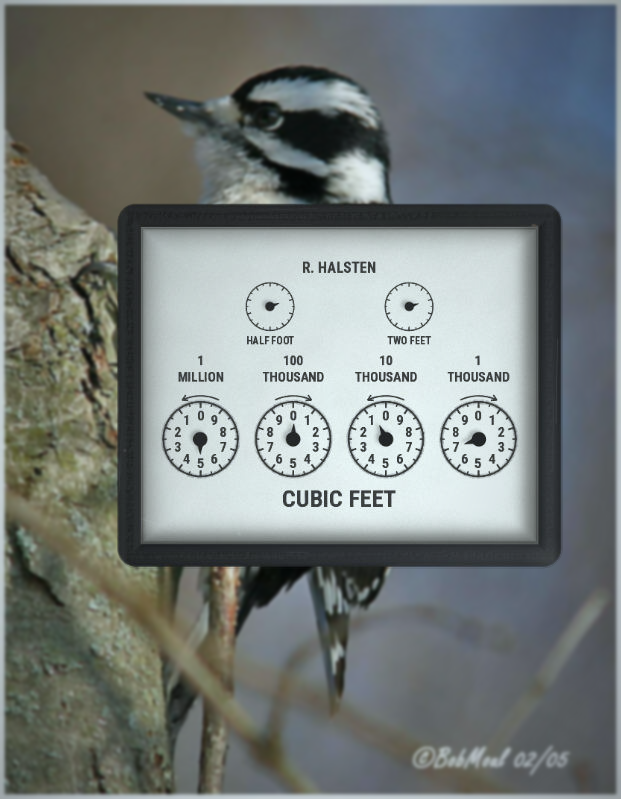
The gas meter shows 500700 ft³
